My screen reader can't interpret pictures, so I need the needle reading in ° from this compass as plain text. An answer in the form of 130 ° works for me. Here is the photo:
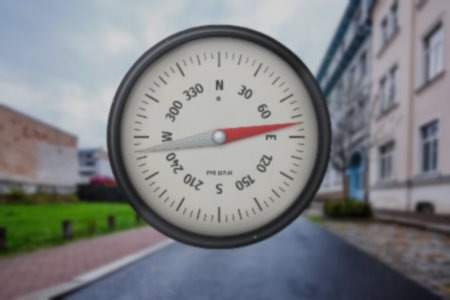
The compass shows 80 °
